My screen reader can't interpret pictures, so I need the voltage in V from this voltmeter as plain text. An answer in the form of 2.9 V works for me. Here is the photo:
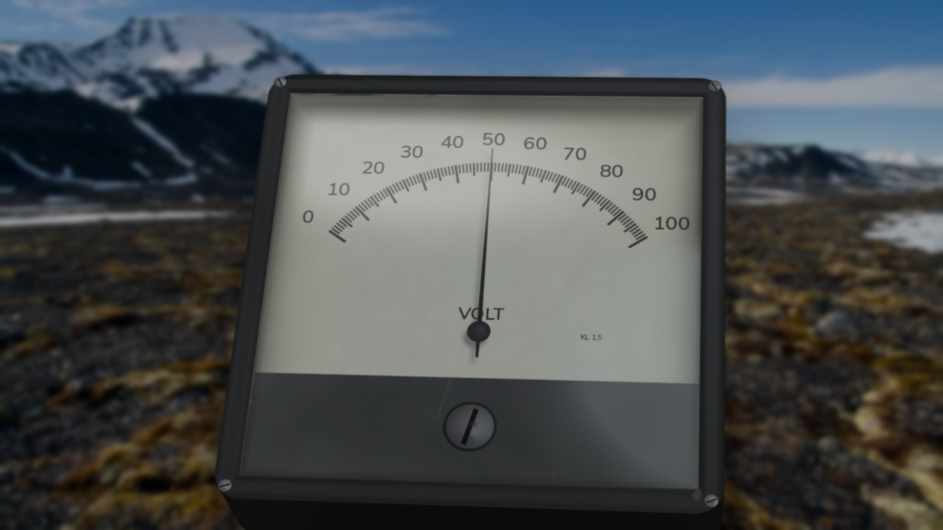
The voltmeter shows 50 V
